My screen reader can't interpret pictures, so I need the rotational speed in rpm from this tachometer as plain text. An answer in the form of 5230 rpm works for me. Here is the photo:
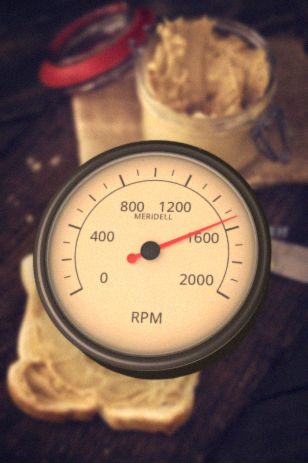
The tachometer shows 1550 rpm
